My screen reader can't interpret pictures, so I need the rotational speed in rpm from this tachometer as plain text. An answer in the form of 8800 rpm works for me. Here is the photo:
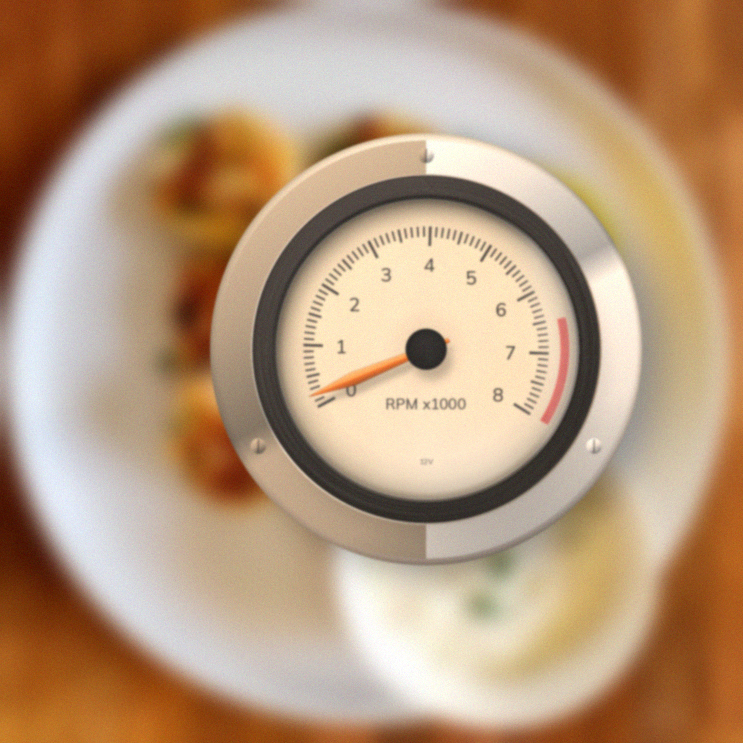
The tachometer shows 200 rpm
